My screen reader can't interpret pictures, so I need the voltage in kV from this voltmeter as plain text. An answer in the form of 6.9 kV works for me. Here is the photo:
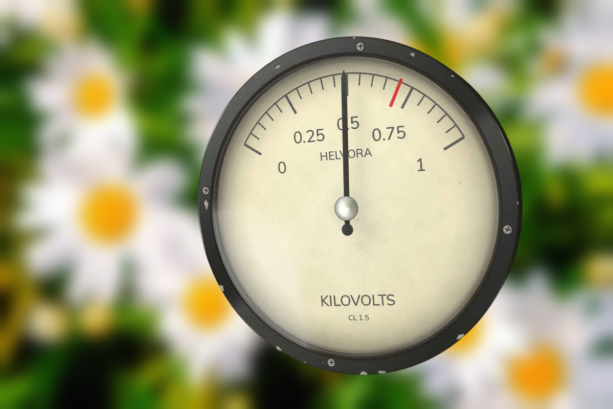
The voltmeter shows 0.5 kV
